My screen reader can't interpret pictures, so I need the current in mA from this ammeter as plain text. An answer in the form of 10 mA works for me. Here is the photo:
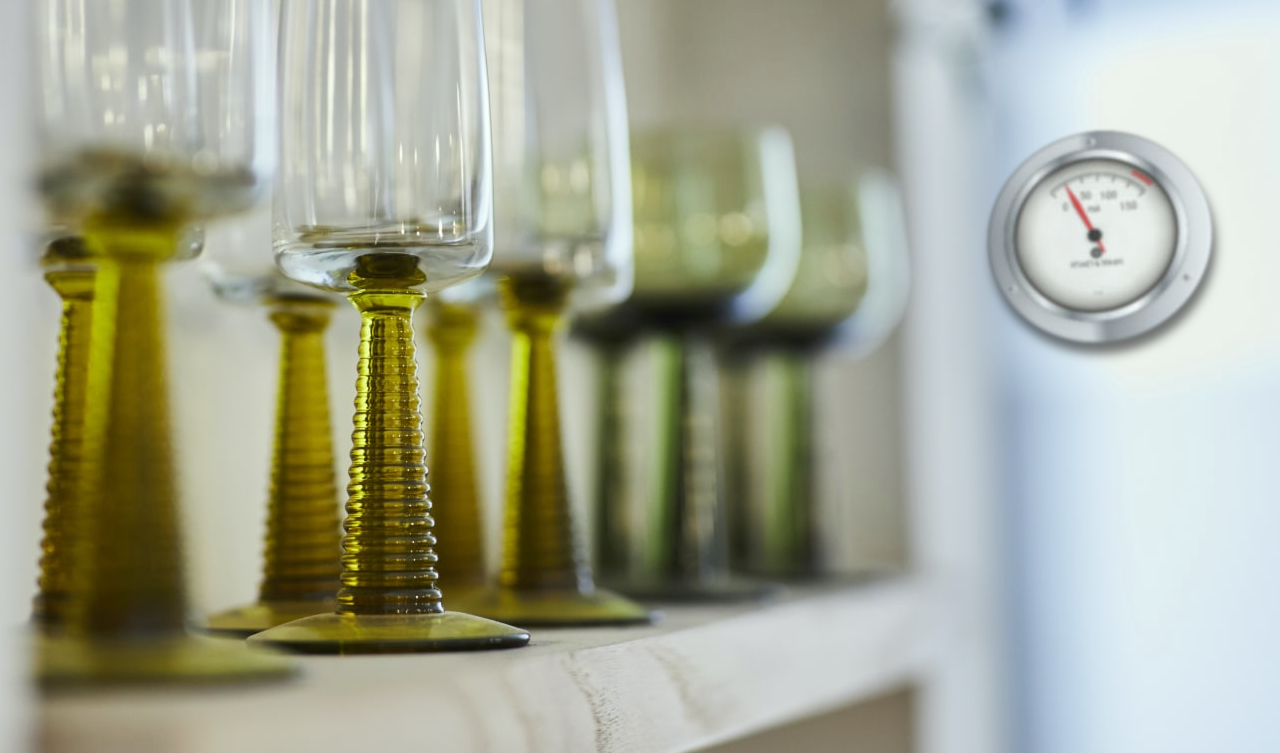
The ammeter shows 25 mA
